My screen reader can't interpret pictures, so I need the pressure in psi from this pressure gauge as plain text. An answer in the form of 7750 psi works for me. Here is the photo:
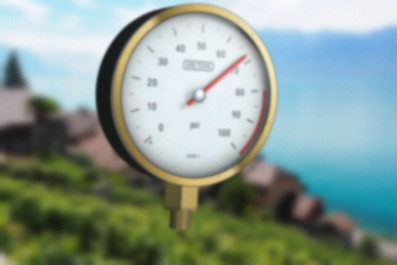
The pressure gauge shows 67.5 psi
